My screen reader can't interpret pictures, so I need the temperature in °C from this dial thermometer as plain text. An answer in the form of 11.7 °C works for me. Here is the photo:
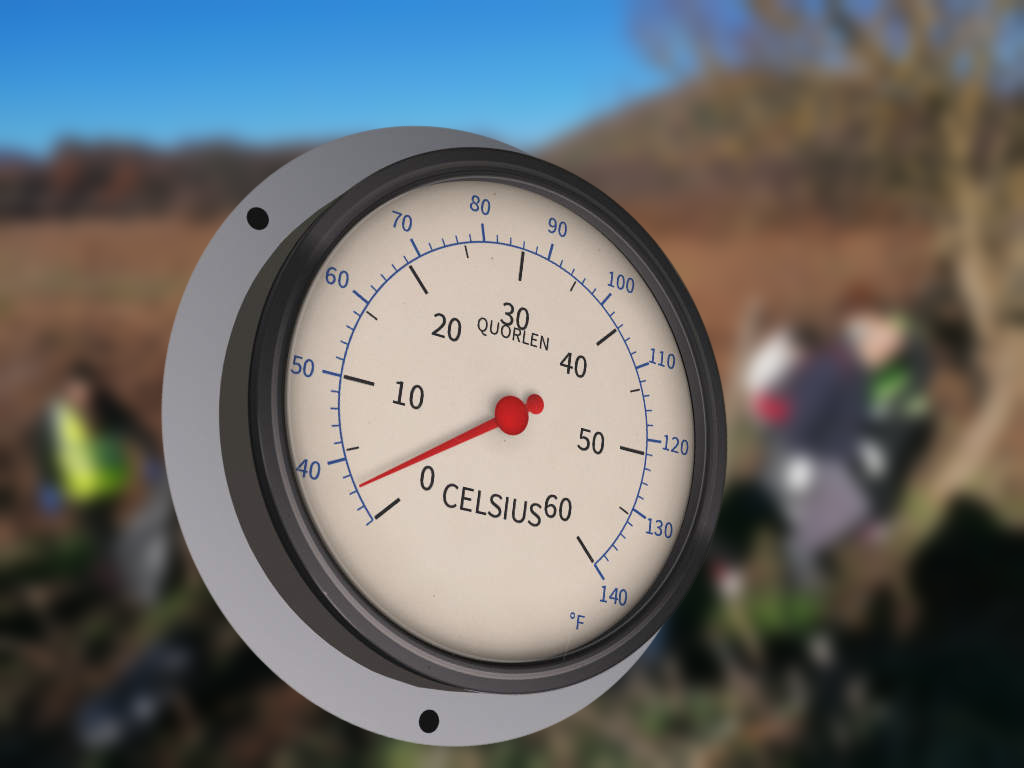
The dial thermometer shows 2.5 °C
